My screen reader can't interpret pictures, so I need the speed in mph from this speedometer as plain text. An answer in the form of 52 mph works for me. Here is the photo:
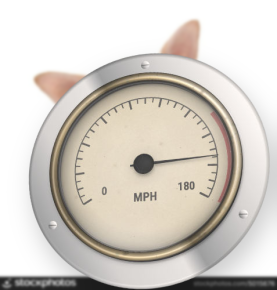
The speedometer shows 155 mph
